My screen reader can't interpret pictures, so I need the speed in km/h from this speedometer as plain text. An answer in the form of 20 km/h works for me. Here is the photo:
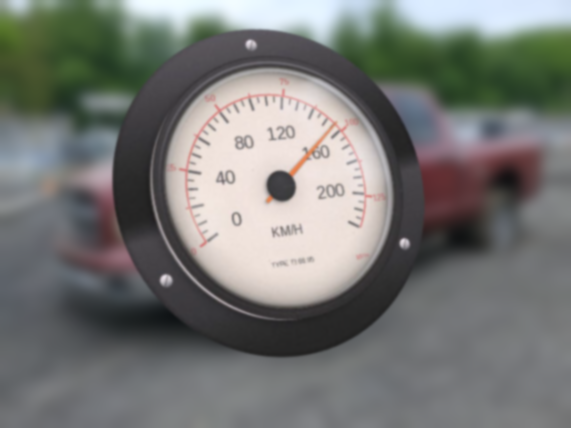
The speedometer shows 155 km/h
